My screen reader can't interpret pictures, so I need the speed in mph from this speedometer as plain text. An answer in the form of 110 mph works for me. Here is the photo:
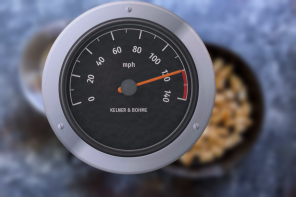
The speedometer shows 120 mph
